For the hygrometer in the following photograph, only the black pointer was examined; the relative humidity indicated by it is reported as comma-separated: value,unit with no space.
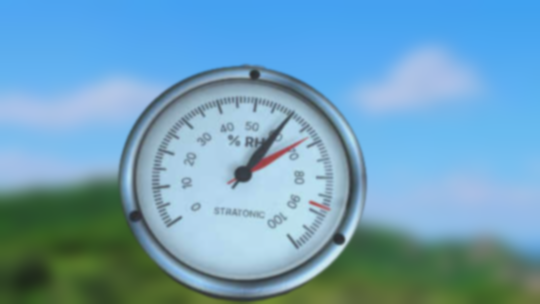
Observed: 60,%
